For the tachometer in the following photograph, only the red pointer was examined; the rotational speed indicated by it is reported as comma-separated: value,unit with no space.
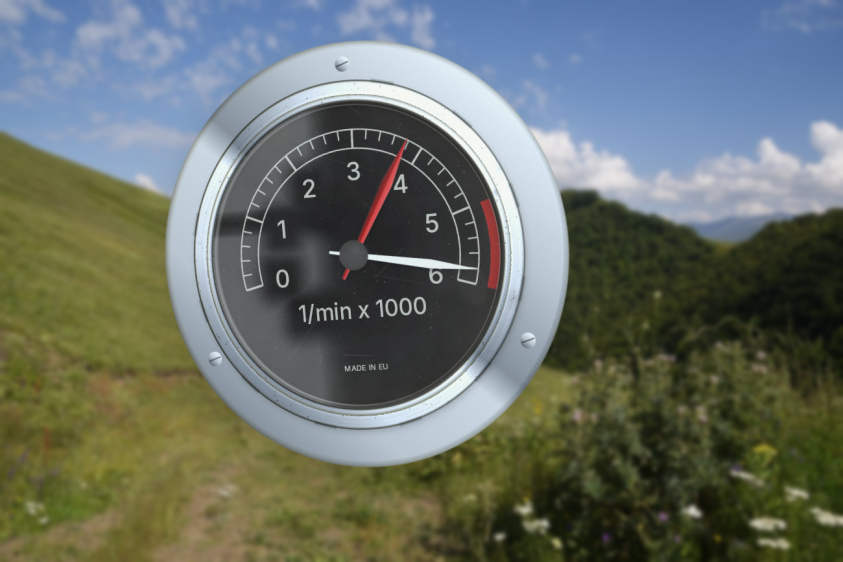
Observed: 3800,rpm
